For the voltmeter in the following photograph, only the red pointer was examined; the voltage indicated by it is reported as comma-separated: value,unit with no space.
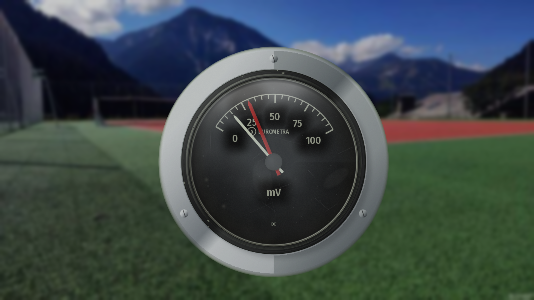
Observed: 30,mV
